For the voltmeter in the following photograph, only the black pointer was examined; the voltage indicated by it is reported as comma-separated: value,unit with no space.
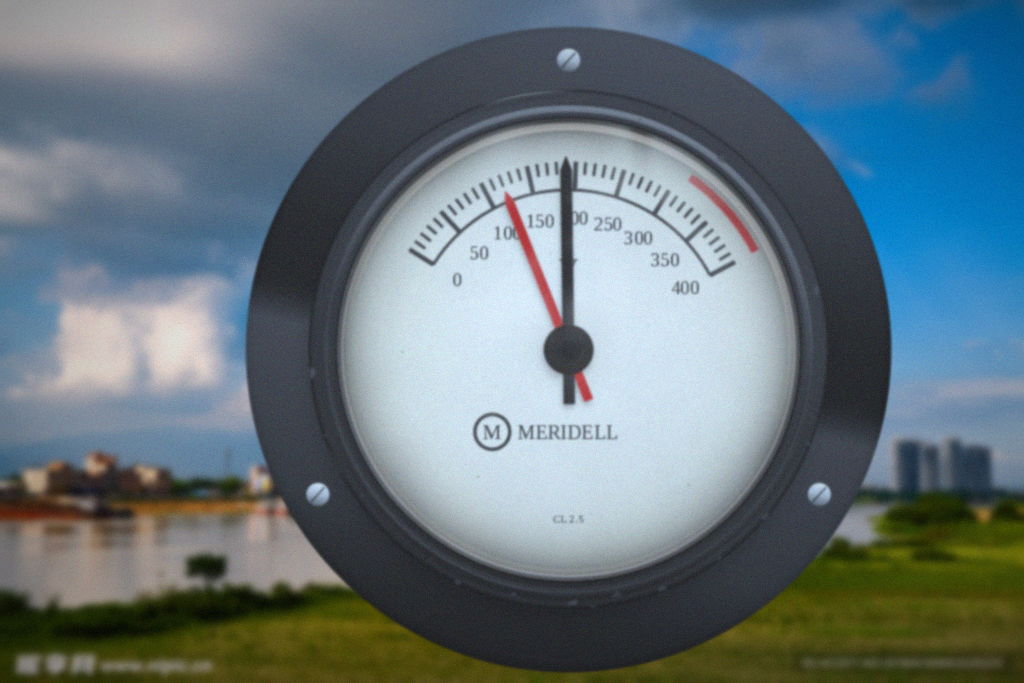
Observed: 190,V
